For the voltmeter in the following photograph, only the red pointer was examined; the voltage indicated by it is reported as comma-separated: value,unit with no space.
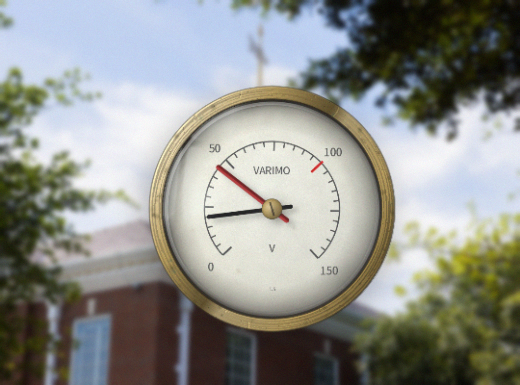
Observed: 45,V
